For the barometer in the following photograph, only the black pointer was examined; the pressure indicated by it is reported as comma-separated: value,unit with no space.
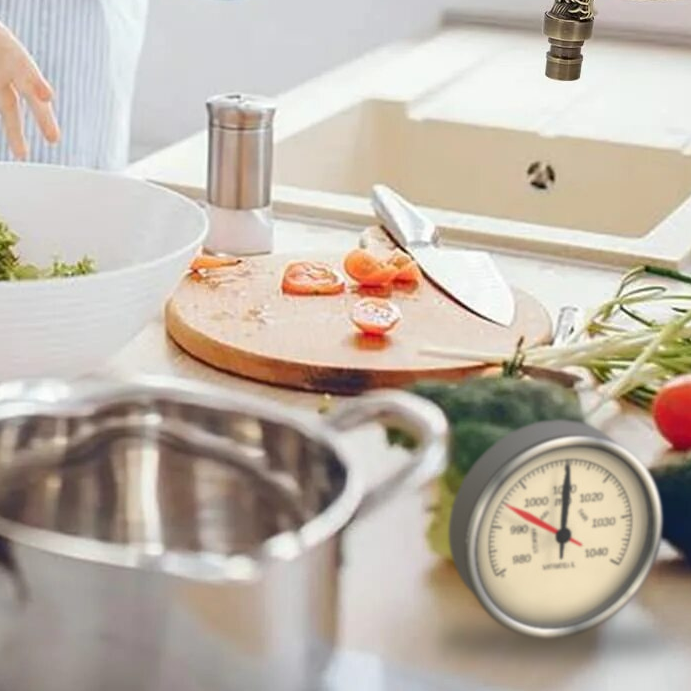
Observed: 1010,mbar
